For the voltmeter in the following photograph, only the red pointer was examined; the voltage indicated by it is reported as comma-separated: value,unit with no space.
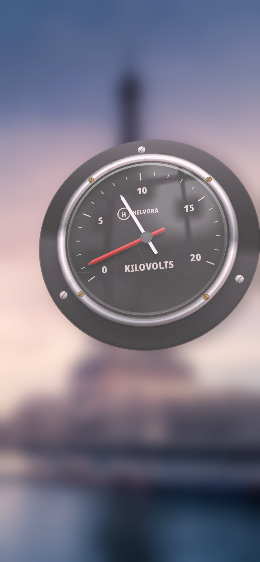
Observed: 1,kV
